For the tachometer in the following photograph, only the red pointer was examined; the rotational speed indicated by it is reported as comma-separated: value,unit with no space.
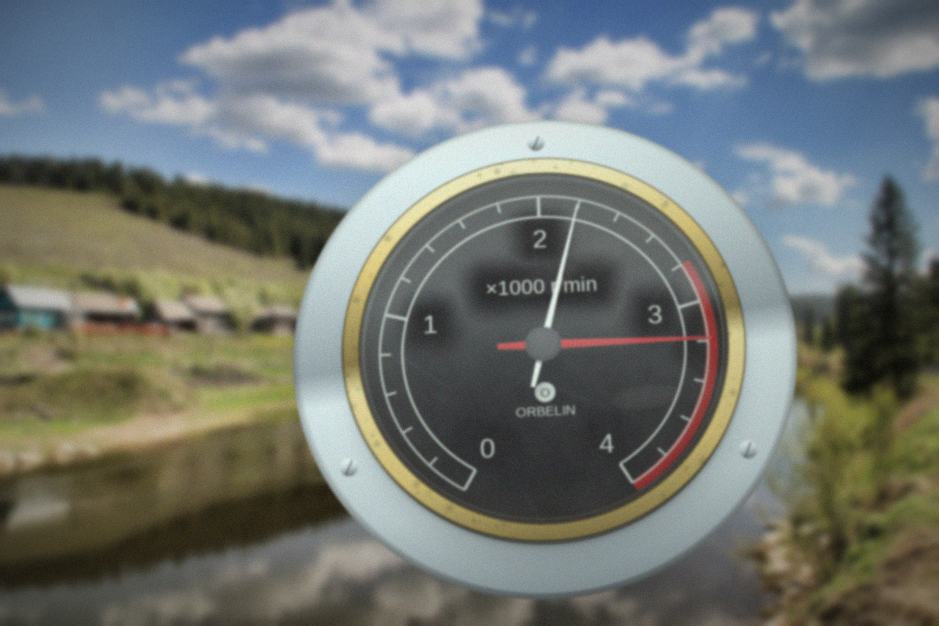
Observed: 3200,rpm
